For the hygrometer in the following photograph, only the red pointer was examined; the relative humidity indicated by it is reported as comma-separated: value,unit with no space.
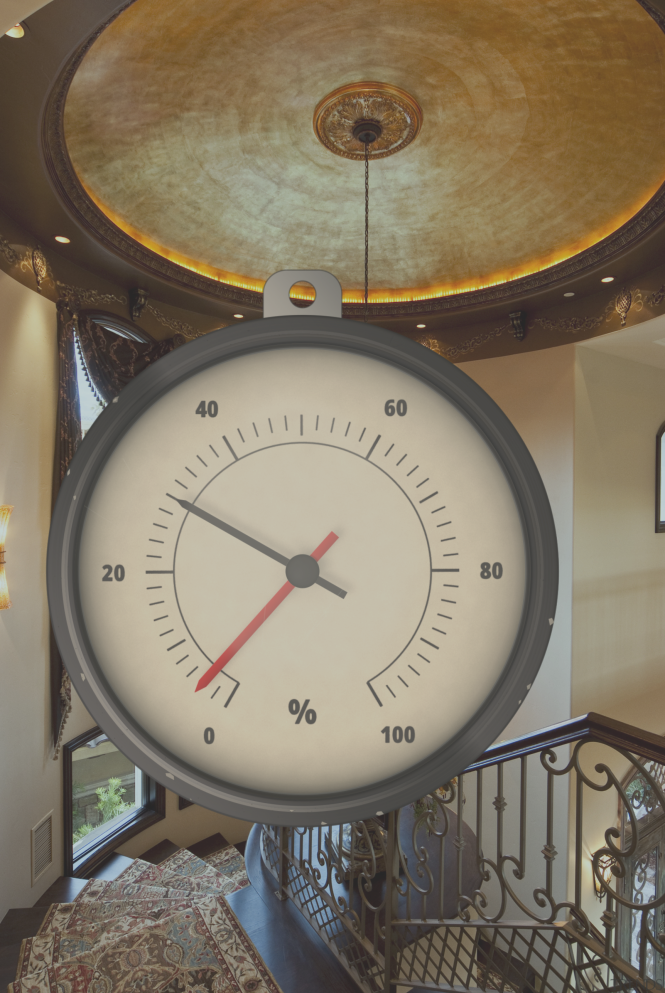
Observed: 4,%
